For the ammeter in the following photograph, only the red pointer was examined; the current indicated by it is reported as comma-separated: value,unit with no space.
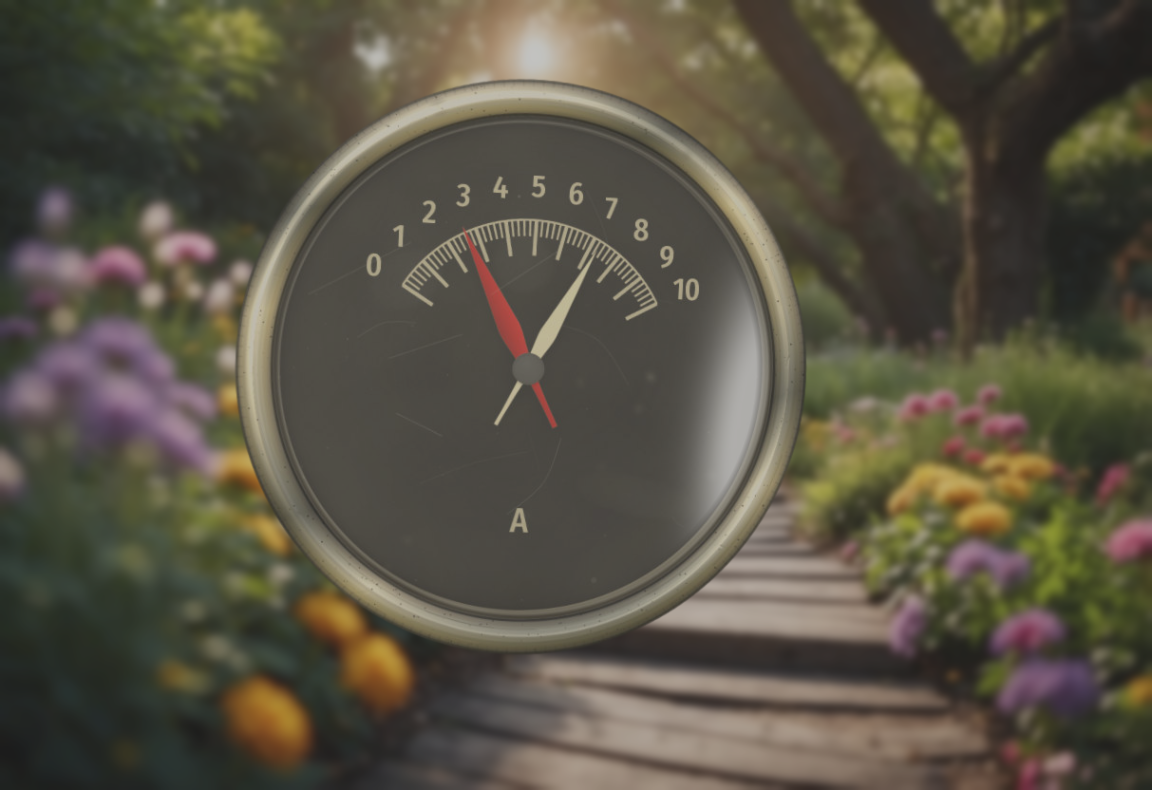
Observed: 2.6,A
